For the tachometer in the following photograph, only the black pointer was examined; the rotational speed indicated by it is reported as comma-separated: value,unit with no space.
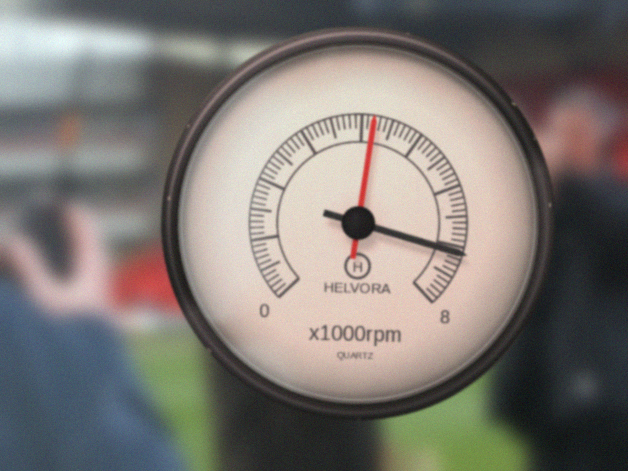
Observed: 7100,rpm
